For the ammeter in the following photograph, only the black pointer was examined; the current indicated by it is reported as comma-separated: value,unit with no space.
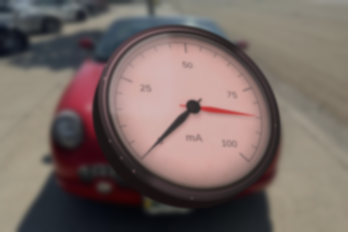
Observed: 0,mA
